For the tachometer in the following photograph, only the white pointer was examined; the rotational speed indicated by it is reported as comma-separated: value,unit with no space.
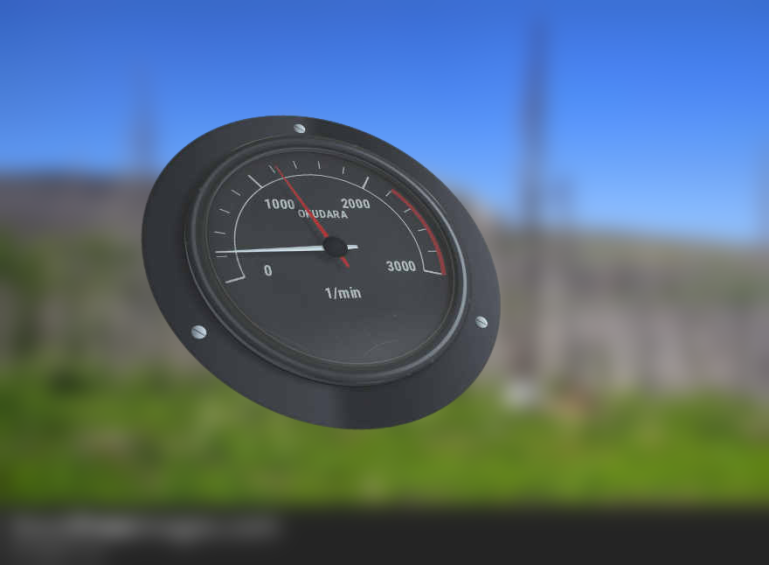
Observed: 200,rpm
